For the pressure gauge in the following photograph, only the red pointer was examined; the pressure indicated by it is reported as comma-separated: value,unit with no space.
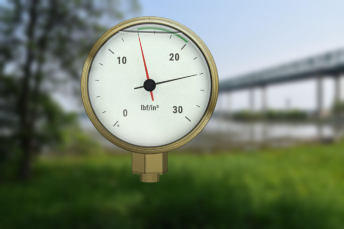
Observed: 14,psi
